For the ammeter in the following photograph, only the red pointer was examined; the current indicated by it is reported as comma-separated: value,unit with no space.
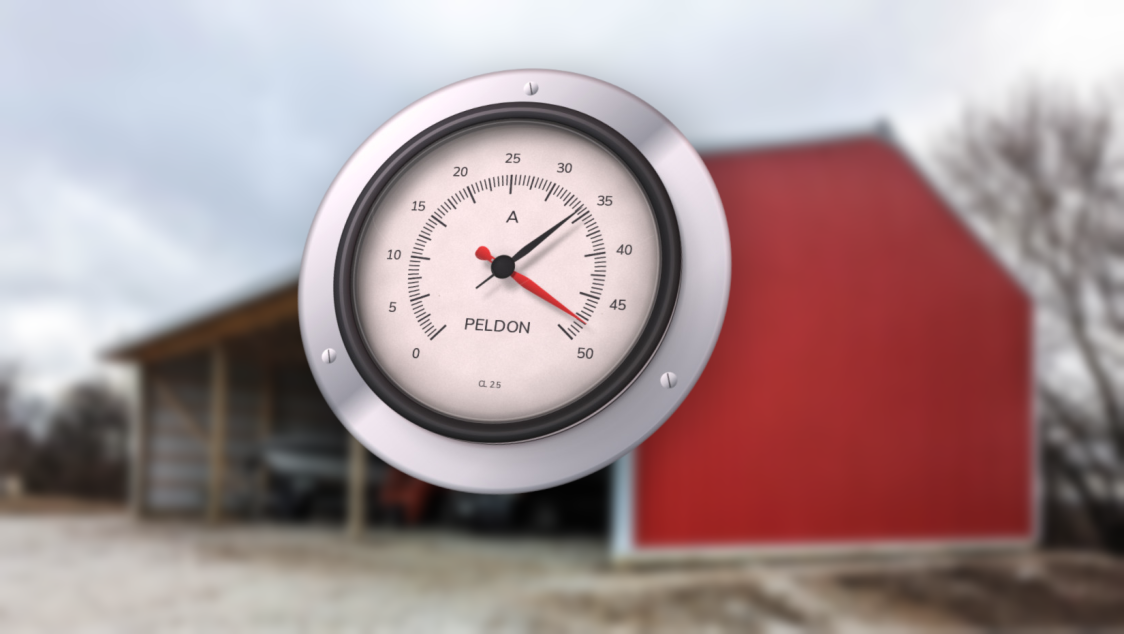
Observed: 48,A
